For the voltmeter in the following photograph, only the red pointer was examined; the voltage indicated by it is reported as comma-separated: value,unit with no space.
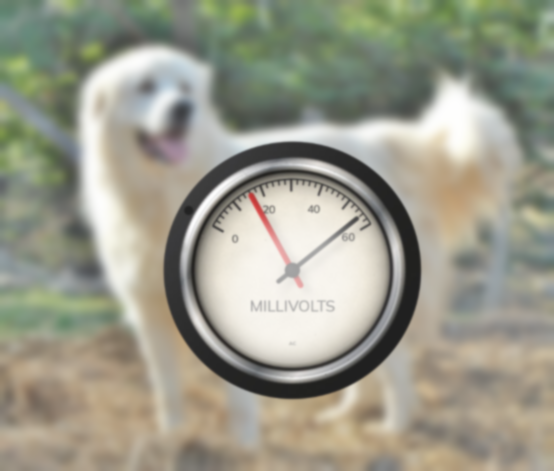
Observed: 16,mV
